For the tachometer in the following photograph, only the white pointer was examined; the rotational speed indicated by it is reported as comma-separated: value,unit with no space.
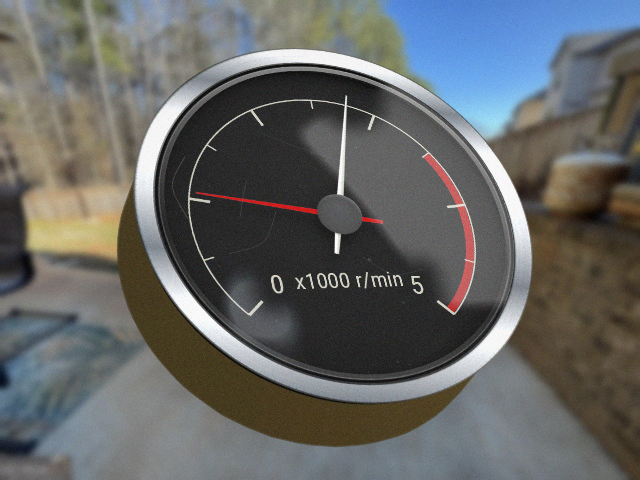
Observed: 2750,rpm
